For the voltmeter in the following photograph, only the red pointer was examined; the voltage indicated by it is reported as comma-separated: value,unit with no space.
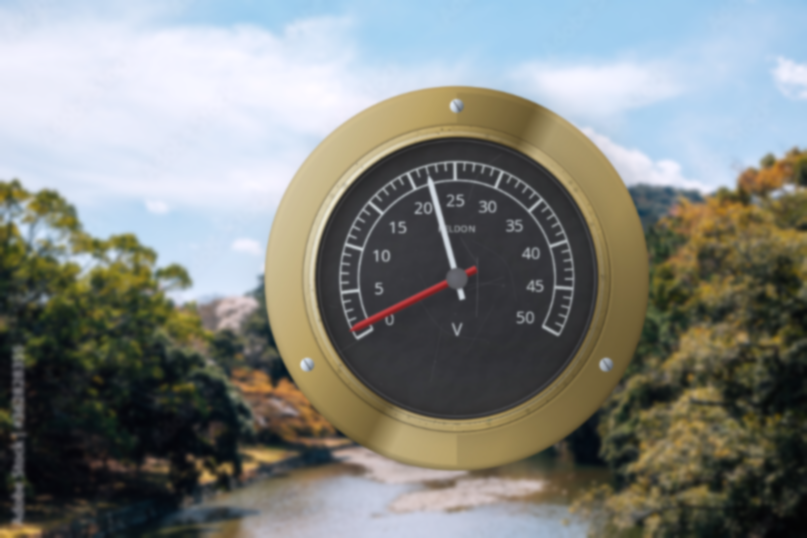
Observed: 1,V
